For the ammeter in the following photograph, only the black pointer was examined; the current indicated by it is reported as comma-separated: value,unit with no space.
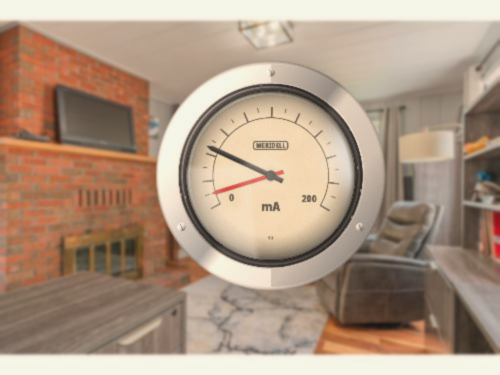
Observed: 45,mA
